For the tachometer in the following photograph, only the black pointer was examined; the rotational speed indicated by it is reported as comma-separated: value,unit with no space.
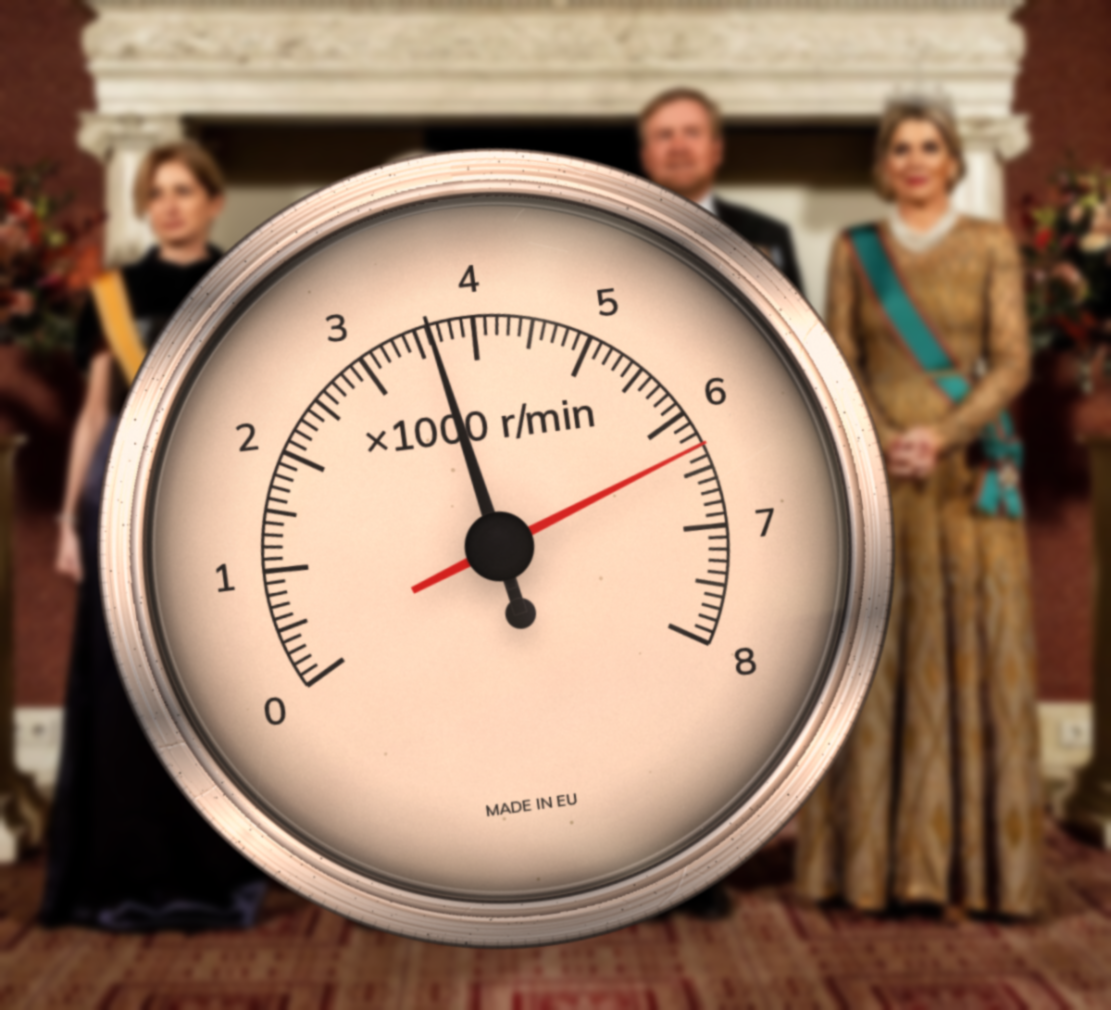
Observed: 3600,rpm
